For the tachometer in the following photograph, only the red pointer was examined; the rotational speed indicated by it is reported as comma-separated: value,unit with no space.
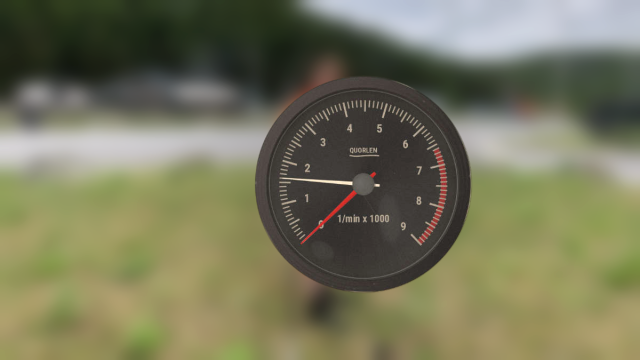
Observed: 0,rpm
